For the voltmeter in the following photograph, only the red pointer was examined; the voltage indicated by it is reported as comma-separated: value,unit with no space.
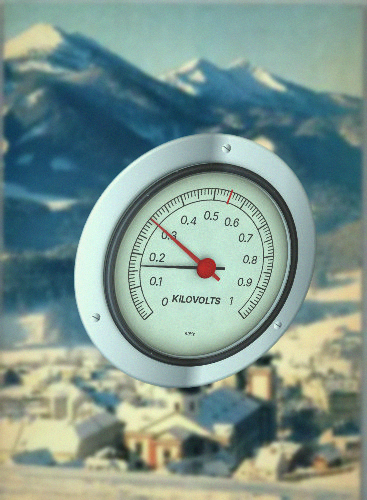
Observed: 0.3,kV
